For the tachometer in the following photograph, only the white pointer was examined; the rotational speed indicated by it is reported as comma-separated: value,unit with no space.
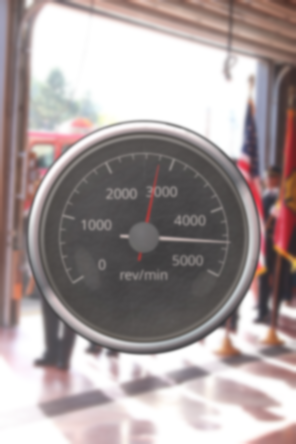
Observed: 4500,rpm
